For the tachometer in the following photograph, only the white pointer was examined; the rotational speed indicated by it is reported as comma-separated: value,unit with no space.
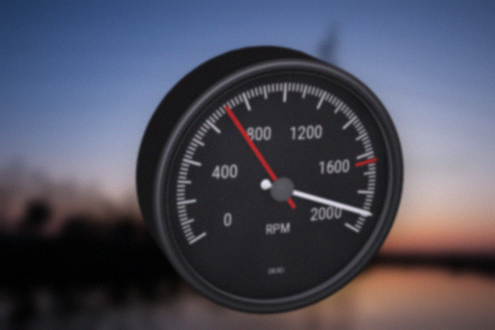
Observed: 1900,rpm
